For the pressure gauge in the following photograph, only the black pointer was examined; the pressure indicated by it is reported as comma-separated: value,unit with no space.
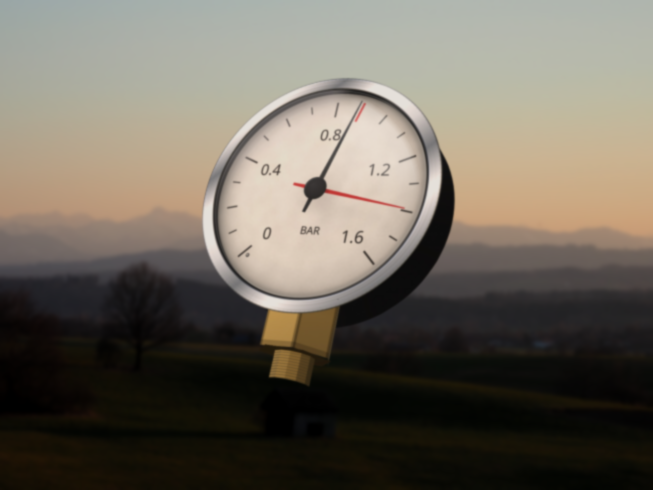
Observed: 0.9,bar
